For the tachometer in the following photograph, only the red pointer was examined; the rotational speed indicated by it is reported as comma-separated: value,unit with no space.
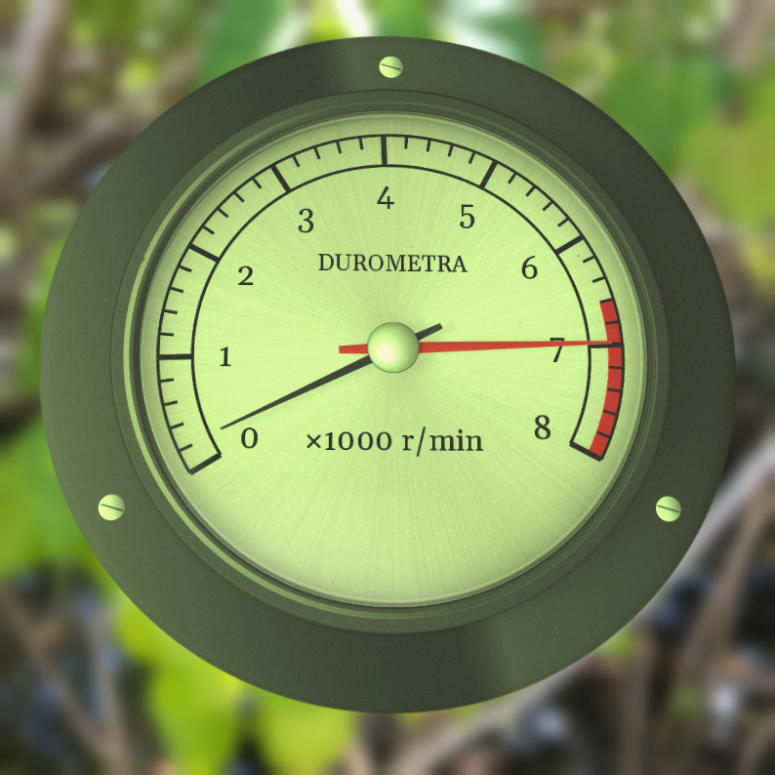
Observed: 7000,rpm
